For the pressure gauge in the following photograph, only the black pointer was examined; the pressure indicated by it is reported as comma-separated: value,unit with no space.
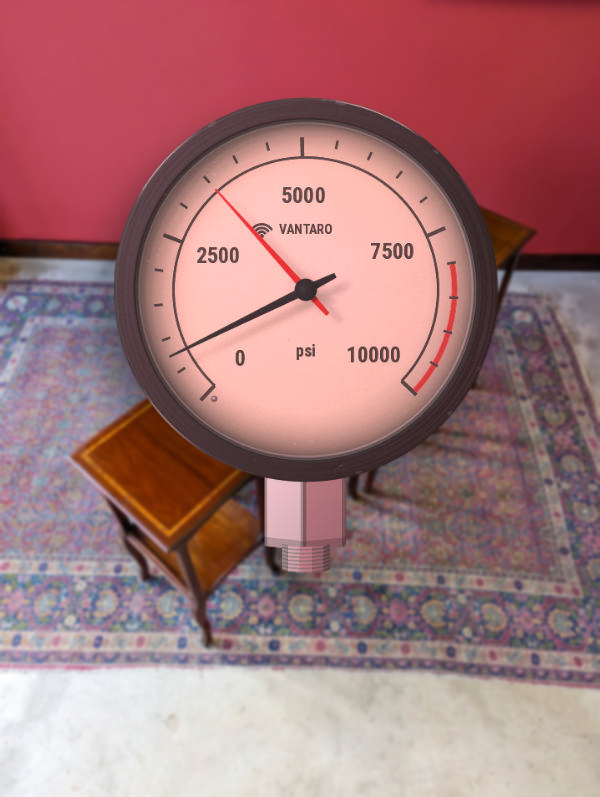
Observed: 750,psi
